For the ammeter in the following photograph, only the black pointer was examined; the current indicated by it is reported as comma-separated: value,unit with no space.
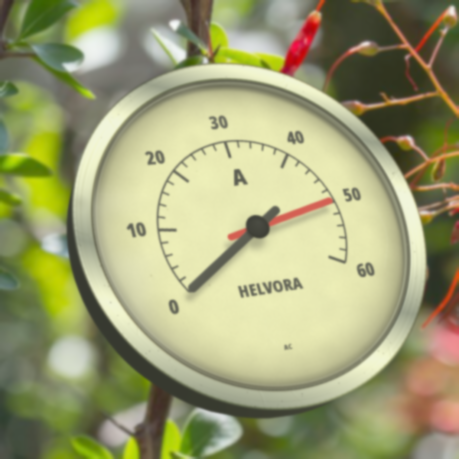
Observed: 0,A
